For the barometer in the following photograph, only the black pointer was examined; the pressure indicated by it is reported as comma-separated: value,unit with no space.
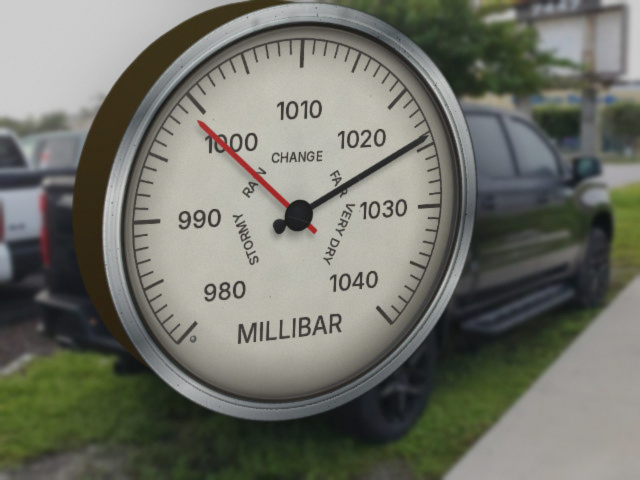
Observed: 1024,mbar
